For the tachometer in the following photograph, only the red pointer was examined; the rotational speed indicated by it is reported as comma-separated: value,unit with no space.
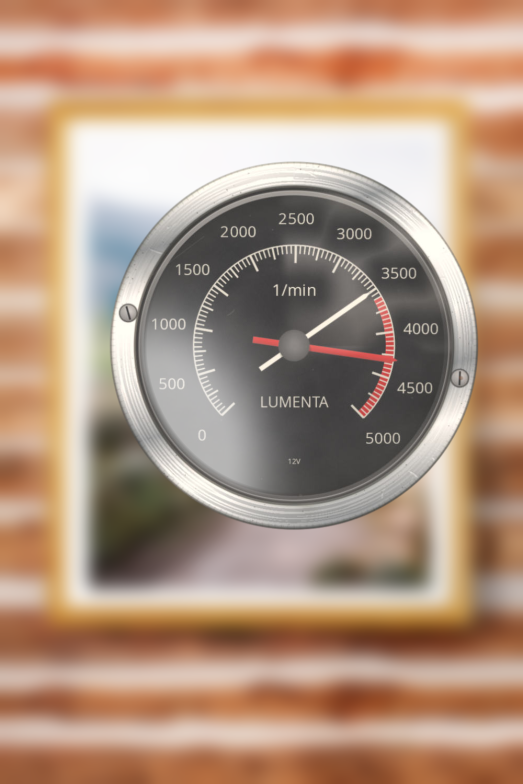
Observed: 4300,rpm
